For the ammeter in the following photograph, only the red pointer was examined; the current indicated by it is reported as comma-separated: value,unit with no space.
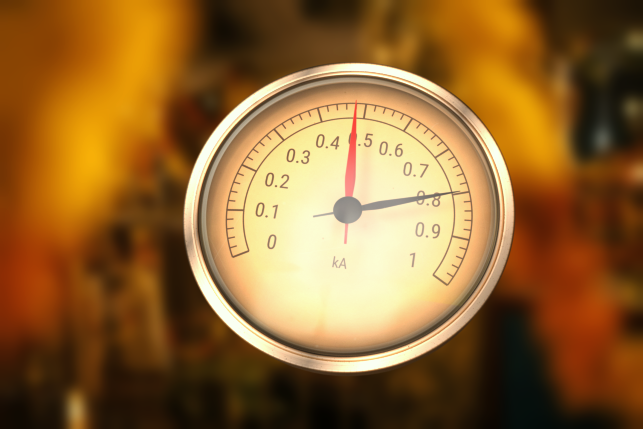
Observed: 0.48,kA
